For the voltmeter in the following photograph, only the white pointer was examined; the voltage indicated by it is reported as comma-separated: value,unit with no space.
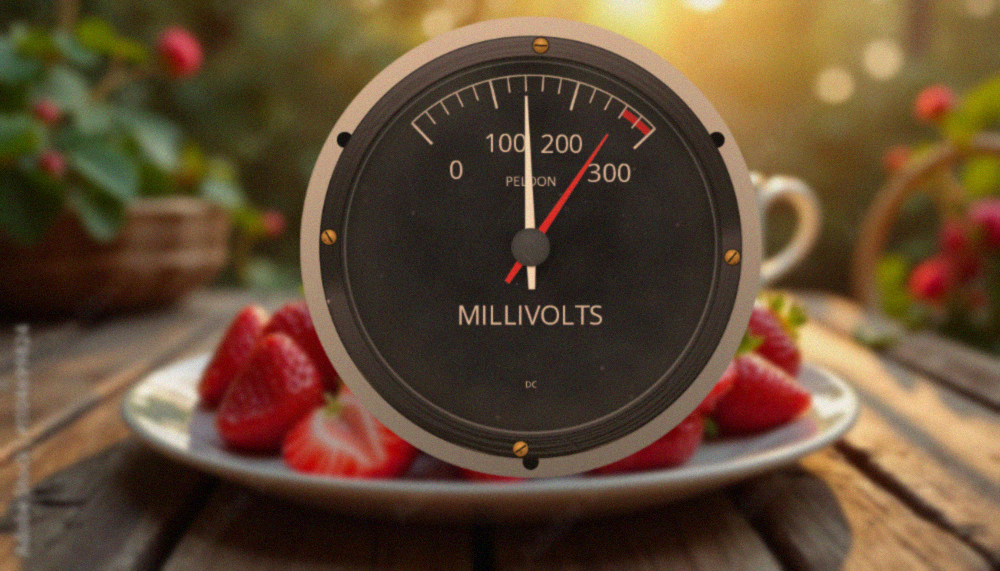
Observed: 140,mV
